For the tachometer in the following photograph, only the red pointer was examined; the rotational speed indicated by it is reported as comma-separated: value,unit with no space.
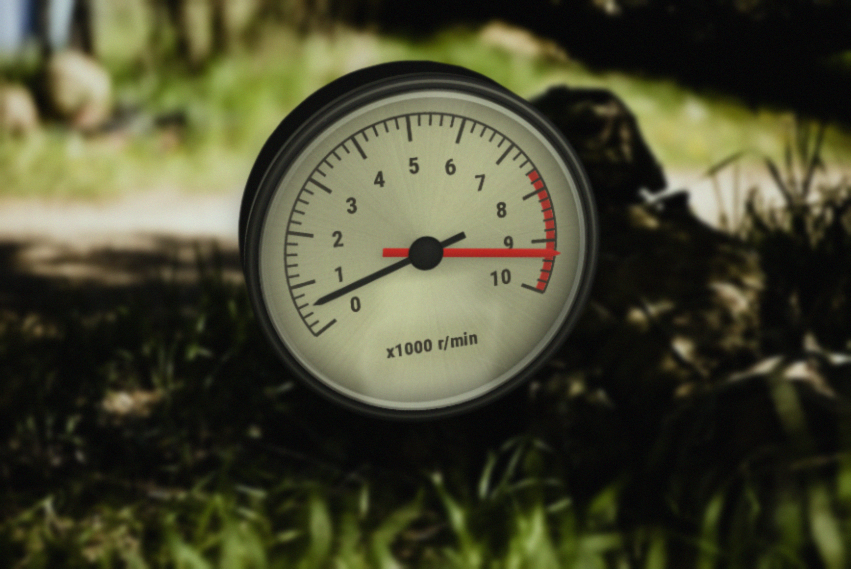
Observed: 9200,rpm
